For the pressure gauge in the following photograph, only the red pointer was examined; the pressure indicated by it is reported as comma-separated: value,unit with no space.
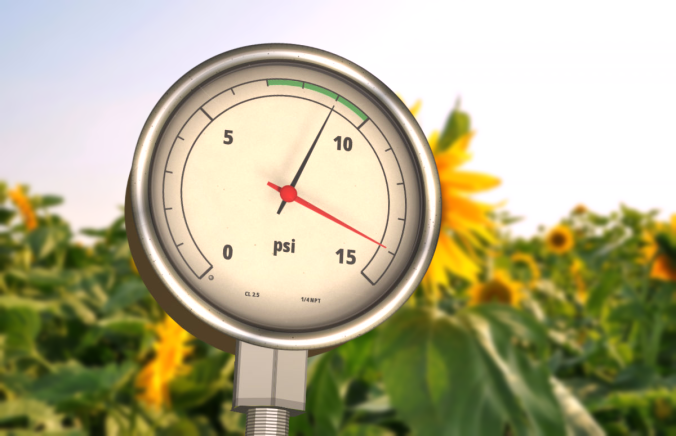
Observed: 14,psi
